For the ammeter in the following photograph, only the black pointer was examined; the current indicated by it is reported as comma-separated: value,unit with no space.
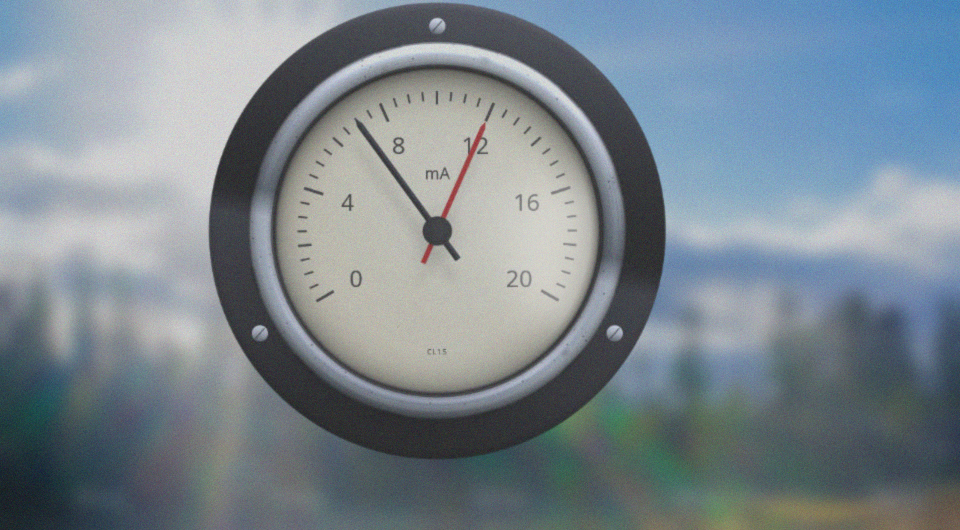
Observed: 7,mA
